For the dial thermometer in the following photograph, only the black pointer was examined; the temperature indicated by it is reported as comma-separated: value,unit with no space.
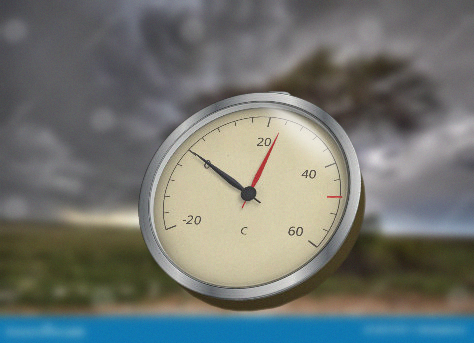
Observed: 0,°C
